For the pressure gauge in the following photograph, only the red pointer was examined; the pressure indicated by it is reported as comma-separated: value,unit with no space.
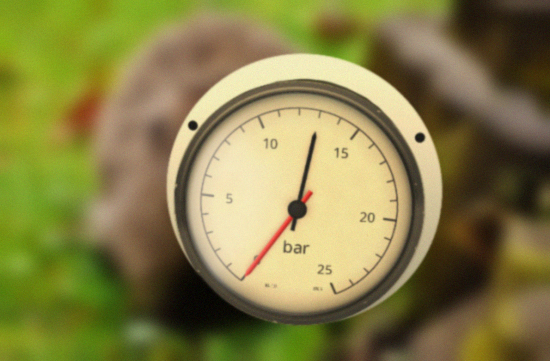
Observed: 0,bar
